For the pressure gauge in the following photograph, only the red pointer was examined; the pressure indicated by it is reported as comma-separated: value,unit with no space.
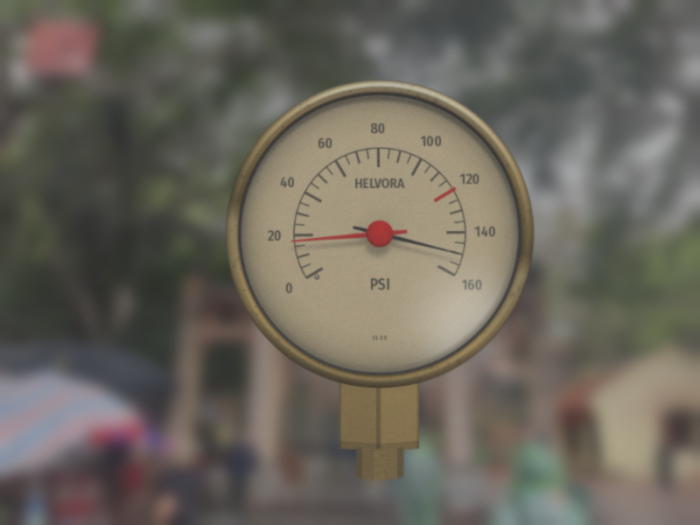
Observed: 17.5,psi
